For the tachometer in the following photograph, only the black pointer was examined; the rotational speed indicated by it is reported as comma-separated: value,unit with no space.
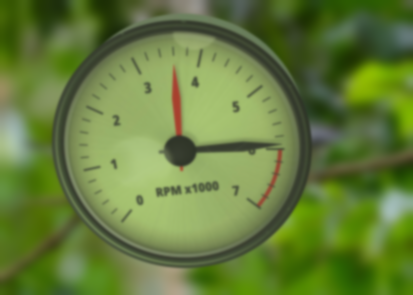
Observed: 5900,rpm
